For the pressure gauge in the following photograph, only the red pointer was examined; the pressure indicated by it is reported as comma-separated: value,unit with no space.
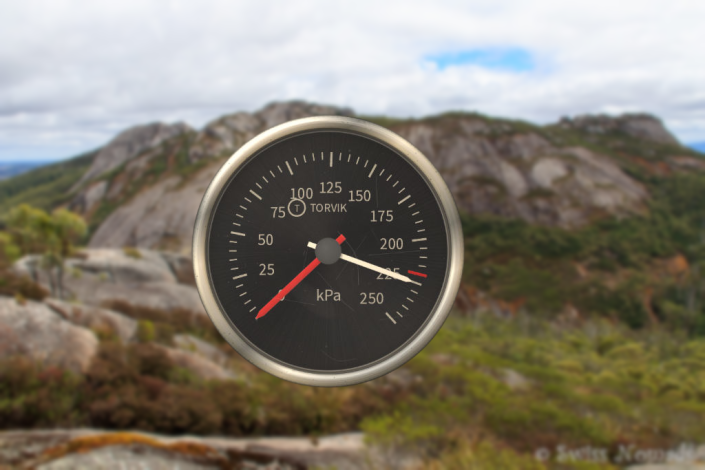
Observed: 0,kPa
